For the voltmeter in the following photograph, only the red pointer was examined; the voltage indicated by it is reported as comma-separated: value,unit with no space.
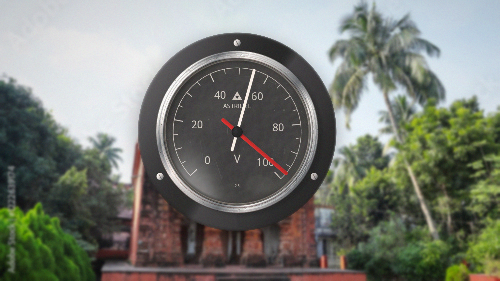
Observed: 97.5,V
